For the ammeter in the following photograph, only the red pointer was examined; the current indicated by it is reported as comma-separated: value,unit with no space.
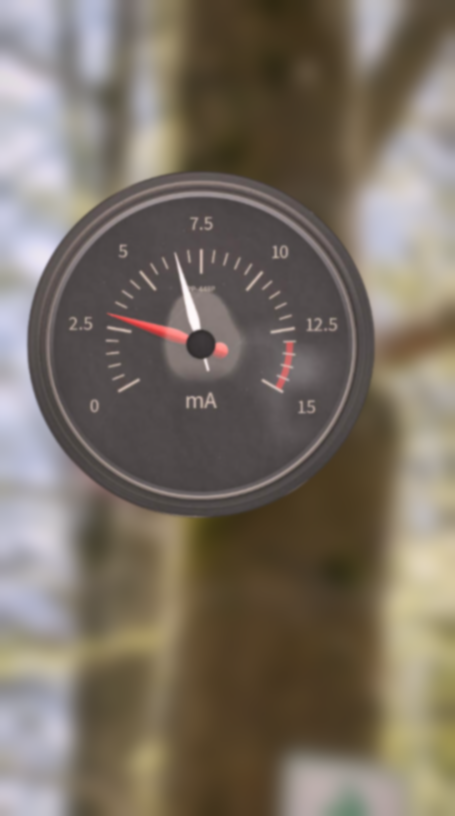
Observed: 3,mA
